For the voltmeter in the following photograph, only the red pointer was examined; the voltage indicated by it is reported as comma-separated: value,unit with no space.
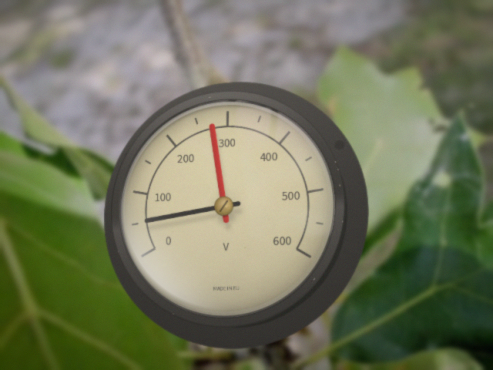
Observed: 275,V
